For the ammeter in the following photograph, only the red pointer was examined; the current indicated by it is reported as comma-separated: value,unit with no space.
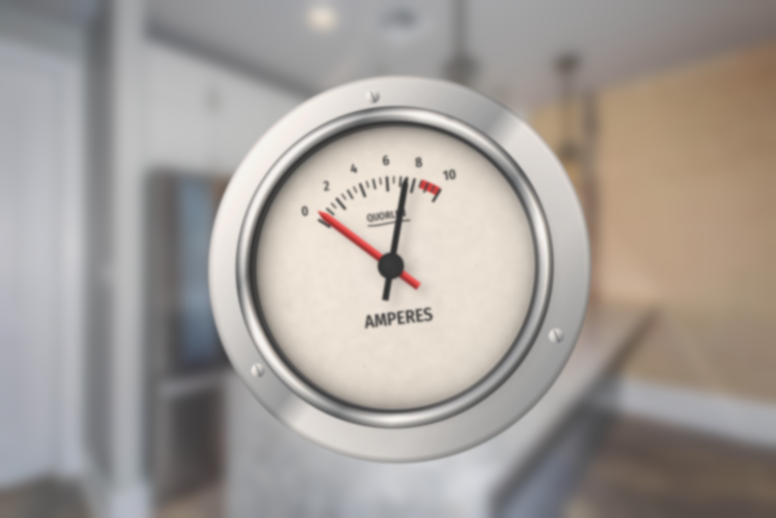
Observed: 0.5,A
